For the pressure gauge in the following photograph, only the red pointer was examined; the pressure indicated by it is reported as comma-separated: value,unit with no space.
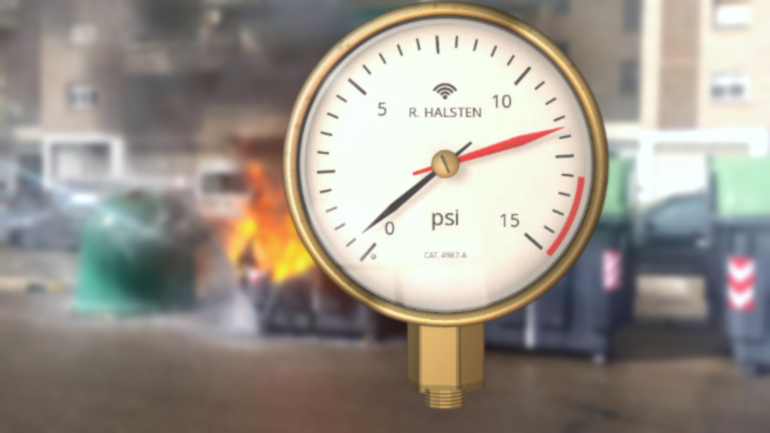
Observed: 11.75,psi
